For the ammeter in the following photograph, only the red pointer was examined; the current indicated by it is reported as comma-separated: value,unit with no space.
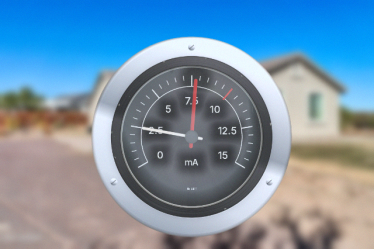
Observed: 7.75,mA
